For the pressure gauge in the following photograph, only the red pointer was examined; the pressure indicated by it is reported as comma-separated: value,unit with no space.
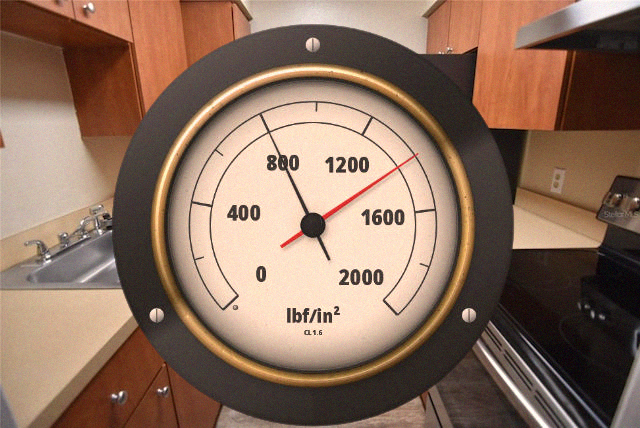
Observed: 1400,psi
